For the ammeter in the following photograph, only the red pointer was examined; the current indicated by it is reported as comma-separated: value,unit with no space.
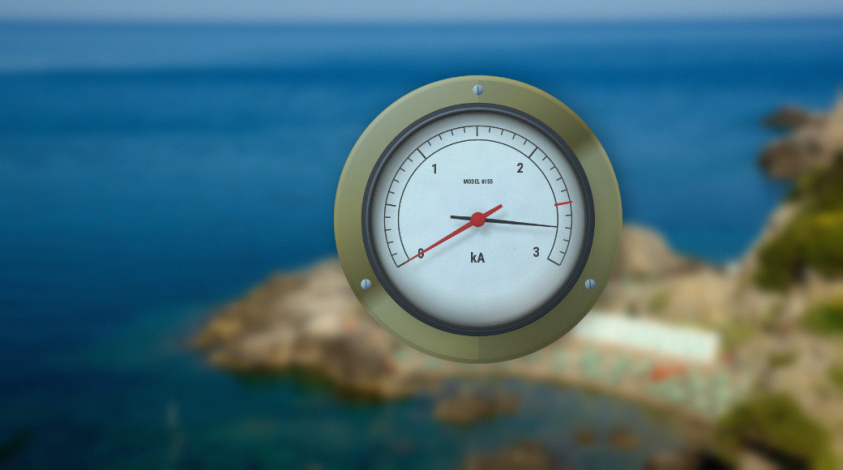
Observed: 0,kA
